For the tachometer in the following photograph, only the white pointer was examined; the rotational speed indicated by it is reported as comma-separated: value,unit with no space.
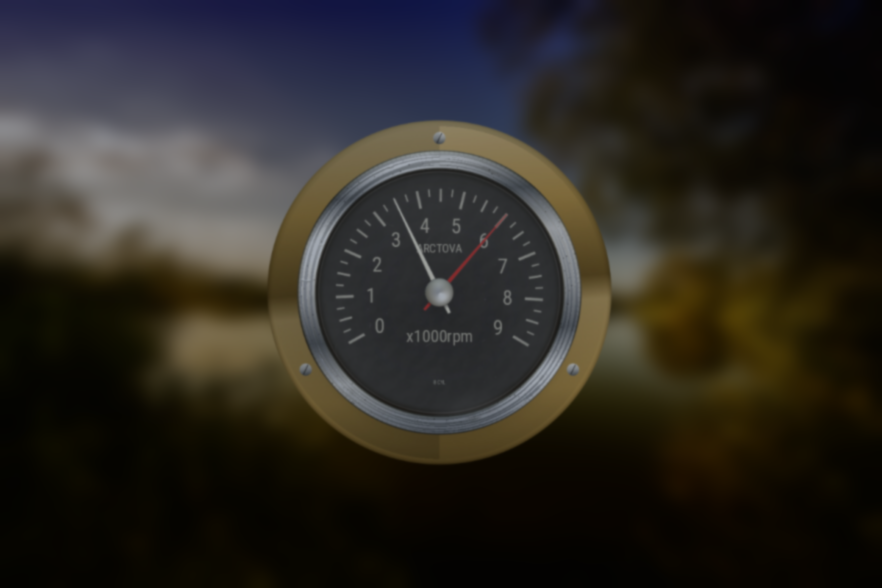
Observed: 3500,rpm
